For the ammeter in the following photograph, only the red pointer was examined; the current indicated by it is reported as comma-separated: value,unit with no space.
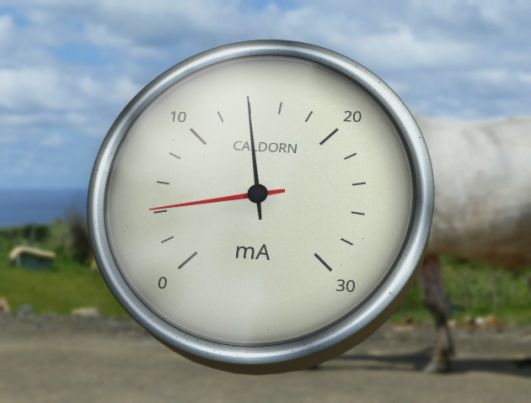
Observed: 4,mA
